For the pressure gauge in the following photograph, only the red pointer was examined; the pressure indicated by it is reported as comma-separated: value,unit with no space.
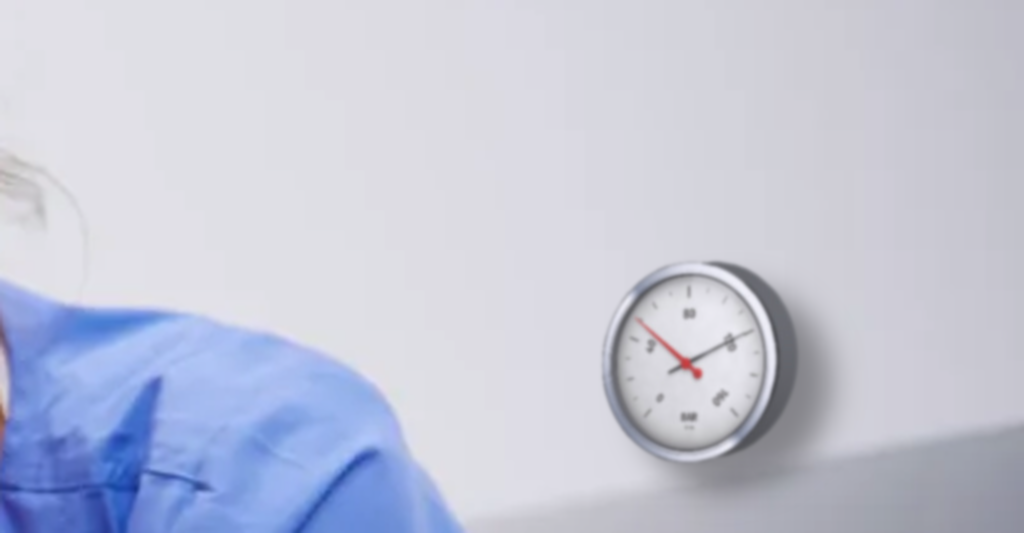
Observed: 50,bar
